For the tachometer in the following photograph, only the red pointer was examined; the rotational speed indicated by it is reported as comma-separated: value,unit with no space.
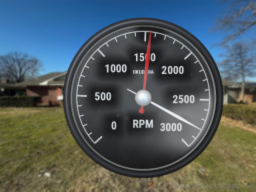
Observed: 1550,rpm
